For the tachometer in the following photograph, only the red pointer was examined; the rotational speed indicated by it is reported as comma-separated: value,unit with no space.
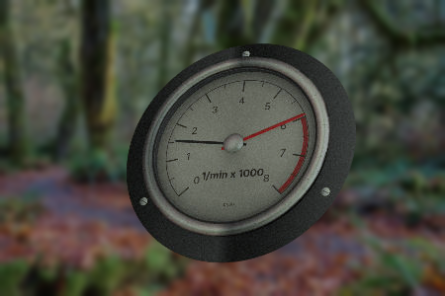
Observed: 6000,rpm
